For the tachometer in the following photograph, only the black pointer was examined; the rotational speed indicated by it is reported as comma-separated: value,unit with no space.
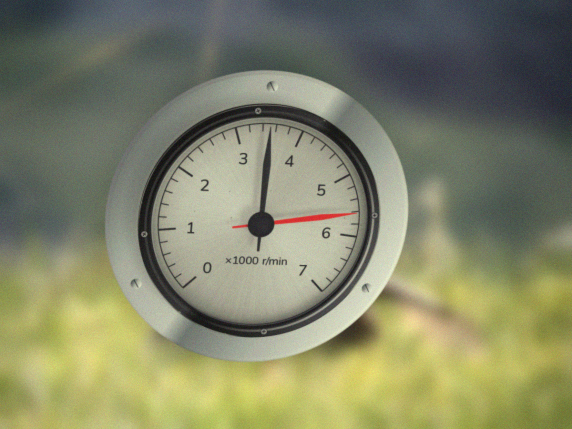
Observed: 3500,rpm
